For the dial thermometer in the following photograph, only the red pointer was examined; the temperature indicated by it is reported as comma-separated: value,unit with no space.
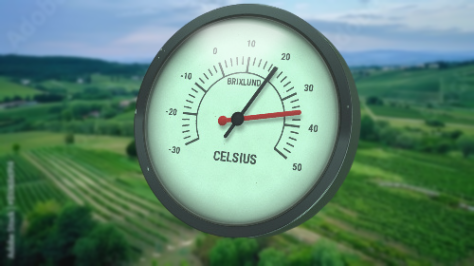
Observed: 36,°C
